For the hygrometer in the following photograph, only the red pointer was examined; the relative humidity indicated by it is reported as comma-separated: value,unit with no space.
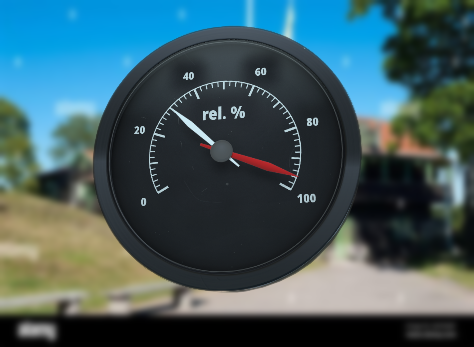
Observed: 96,%
